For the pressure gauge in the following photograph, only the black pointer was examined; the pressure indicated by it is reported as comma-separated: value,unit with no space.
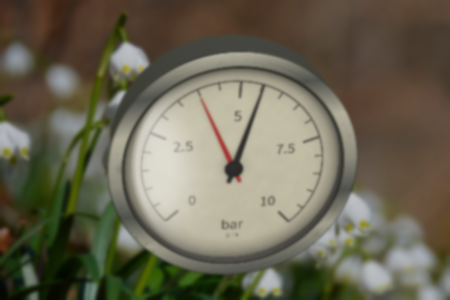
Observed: 5.5,bar
